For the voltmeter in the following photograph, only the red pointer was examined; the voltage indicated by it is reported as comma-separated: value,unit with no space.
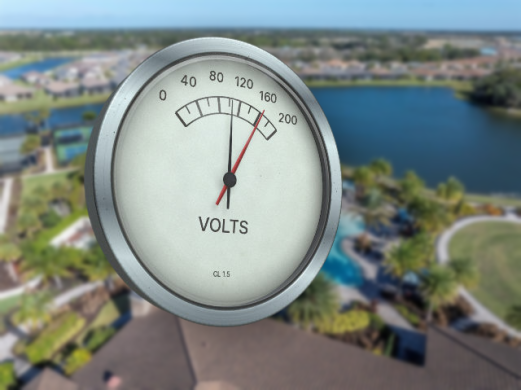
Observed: 160,V
